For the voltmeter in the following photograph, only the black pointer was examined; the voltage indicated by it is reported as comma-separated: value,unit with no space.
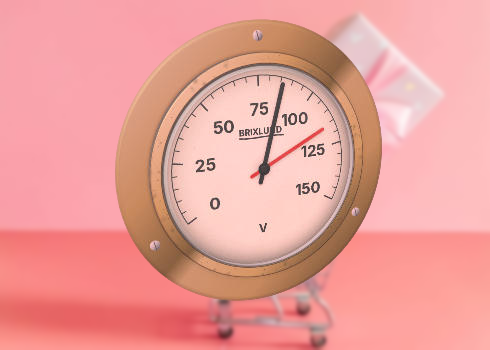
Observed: 85,V
